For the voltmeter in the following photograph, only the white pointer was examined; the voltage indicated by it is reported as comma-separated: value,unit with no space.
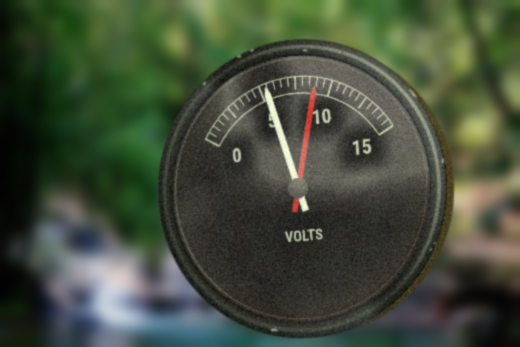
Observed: 5.5,V
